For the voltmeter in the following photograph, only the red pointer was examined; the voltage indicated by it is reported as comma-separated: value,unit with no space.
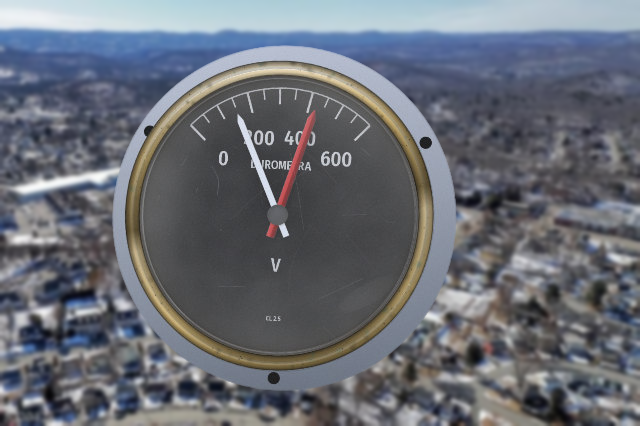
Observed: 425,V
